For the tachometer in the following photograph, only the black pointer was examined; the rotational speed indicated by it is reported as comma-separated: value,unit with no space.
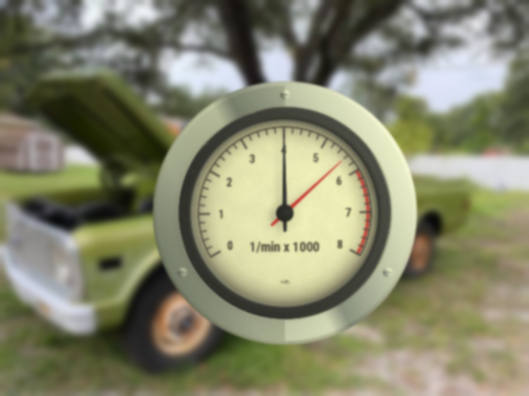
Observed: 4000,rpm
